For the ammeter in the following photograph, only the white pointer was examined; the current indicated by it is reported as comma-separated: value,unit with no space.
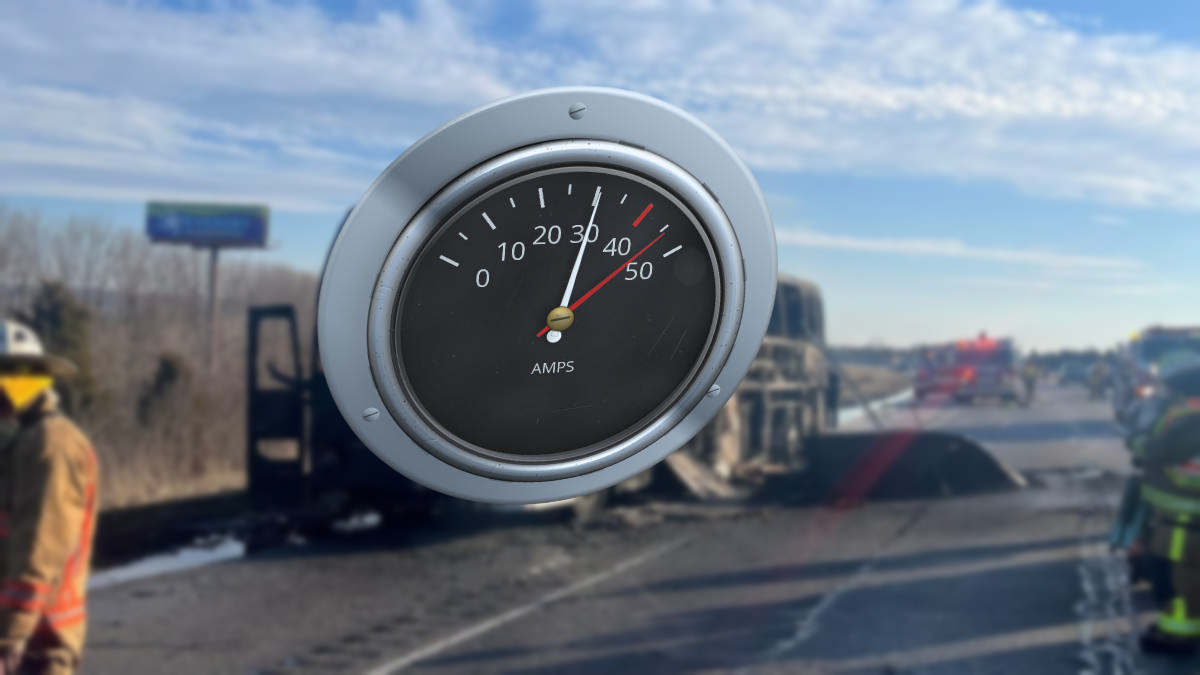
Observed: 30,A
